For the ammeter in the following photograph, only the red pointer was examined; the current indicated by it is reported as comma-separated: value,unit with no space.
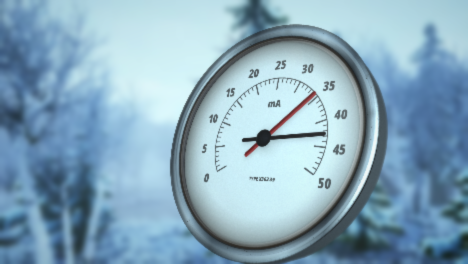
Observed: 35,mA
